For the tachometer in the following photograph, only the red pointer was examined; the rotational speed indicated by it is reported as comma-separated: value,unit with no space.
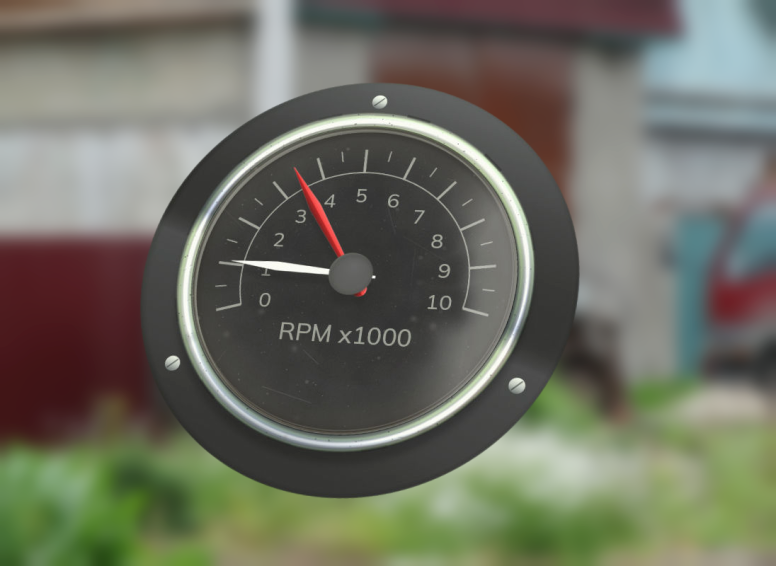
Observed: 3500,rpm
